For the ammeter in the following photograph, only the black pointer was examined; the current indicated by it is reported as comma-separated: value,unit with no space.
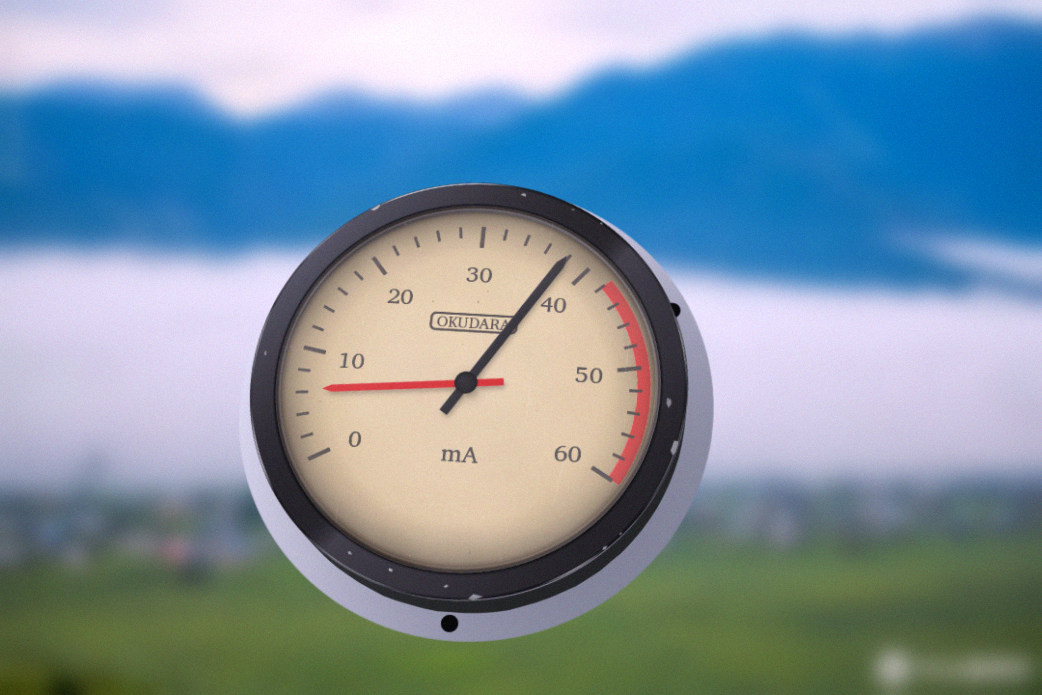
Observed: 38,mA
